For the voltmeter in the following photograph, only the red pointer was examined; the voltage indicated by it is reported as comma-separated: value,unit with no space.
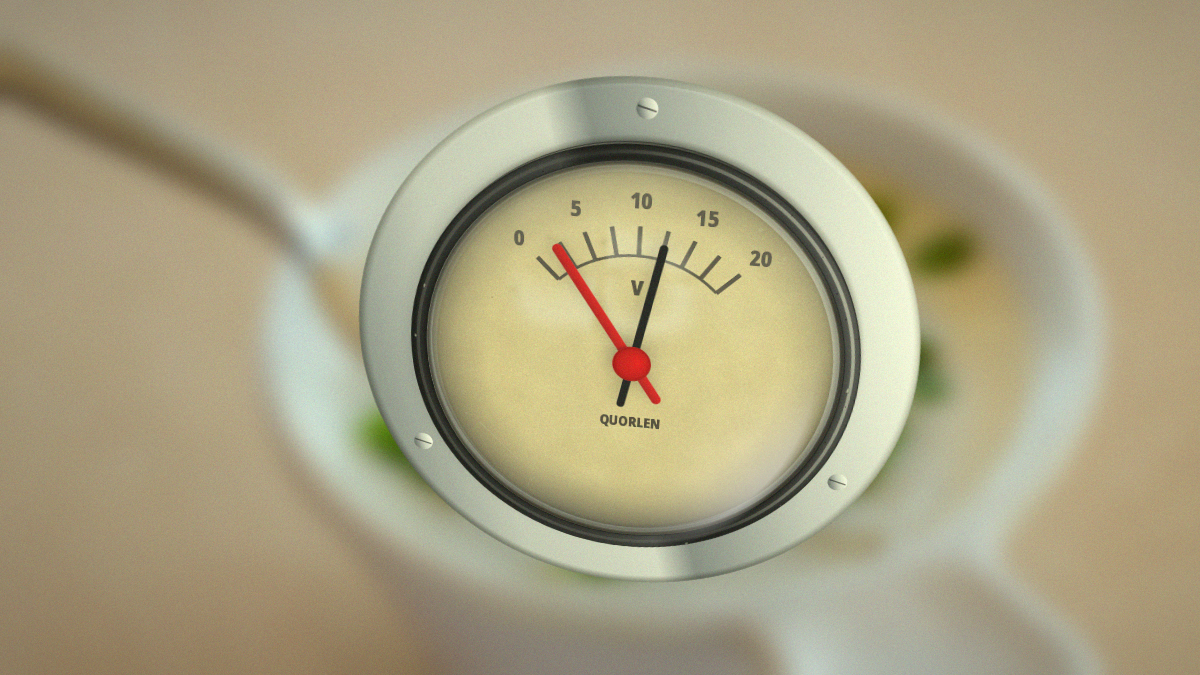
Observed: 2.5,V
